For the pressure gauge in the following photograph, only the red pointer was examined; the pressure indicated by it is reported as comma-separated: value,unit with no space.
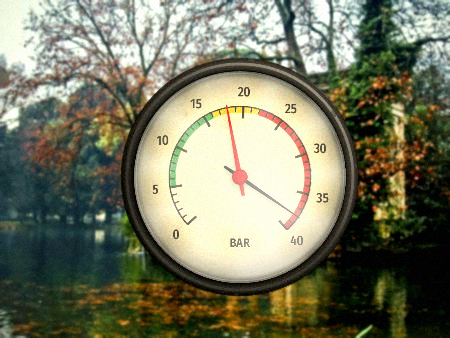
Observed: 18,bar
